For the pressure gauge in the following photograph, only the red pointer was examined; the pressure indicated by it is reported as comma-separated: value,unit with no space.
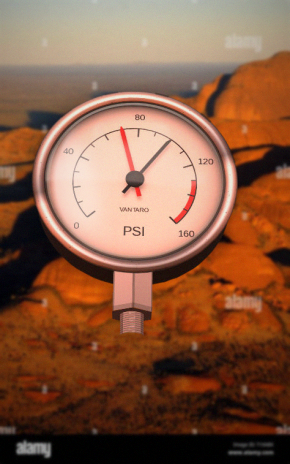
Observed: 70,psi
